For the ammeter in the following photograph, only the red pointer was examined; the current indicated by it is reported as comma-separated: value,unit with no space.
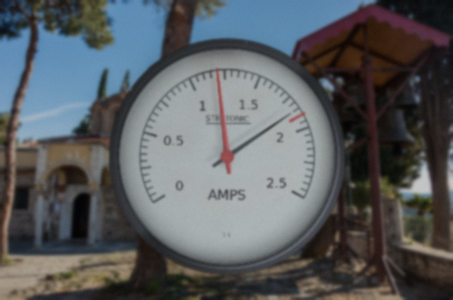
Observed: 1.2,A
